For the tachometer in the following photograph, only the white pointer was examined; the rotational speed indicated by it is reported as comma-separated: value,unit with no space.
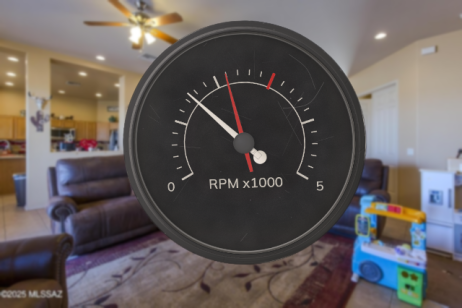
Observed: 1500,rpm
